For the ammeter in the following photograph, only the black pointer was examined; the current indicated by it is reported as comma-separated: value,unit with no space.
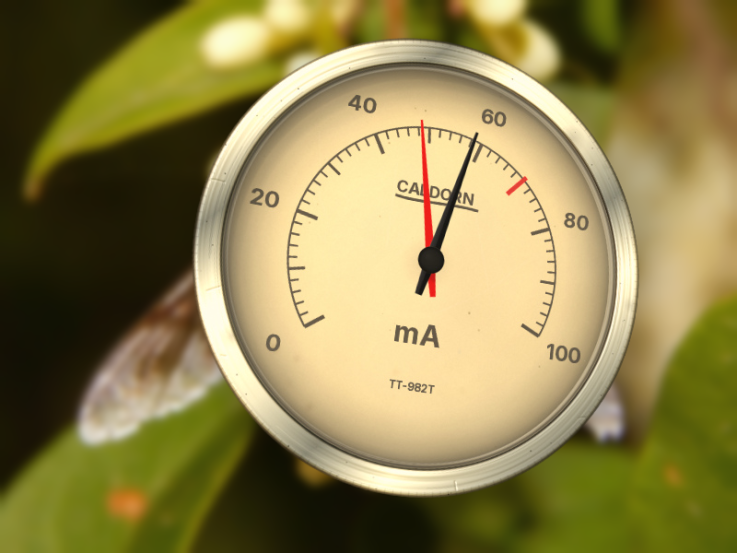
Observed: 58,mA
